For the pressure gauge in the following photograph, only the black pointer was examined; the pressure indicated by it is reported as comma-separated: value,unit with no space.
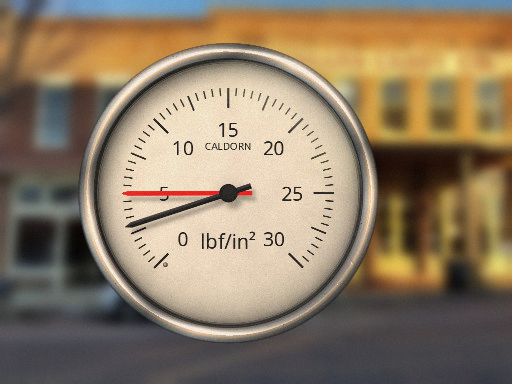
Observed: 3,psi
